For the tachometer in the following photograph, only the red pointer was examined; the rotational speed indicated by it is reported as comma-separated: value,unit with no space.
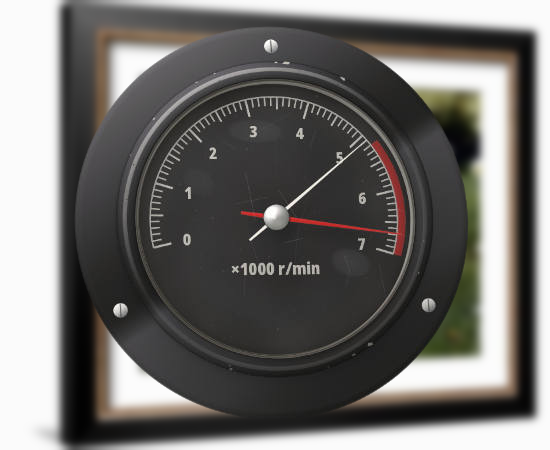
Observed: 6700,rpm
